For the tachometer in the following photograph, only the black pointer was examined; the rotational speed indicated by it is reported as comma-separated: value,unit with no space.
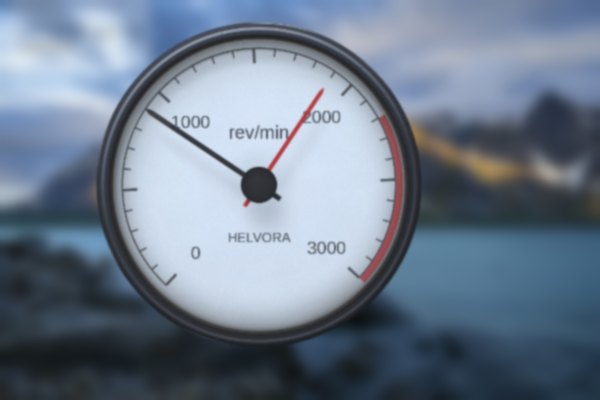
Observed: 900,rpm
